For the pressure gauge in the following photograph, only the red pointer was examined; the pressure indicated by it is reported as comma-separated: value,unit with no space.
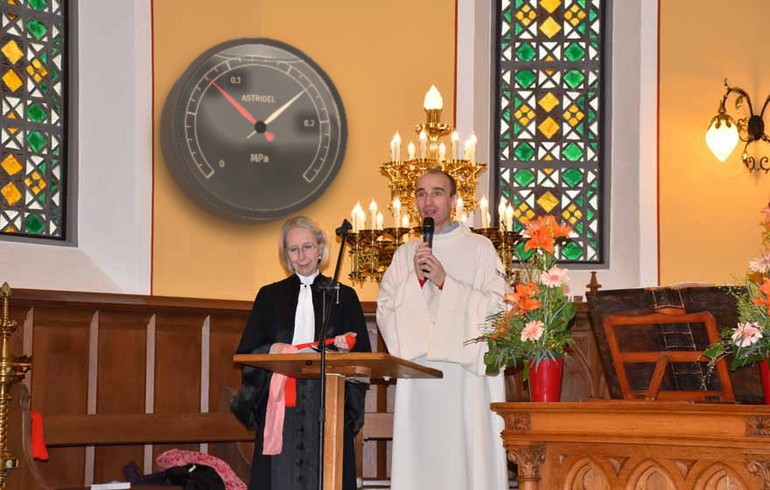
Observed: 0.08,MPa
